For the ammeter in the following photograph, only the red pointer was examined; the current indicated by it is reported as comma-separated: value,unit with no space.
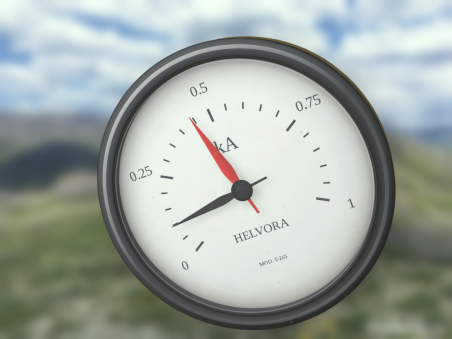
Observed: 0.45,kA
